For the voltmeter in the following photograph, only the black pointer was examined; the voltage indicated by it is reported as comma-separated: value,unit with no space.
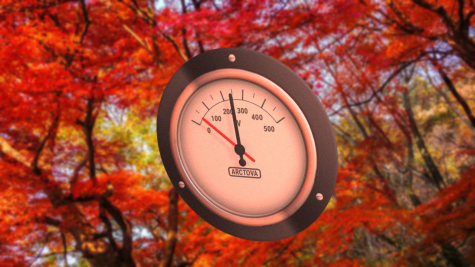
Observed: 250,V
